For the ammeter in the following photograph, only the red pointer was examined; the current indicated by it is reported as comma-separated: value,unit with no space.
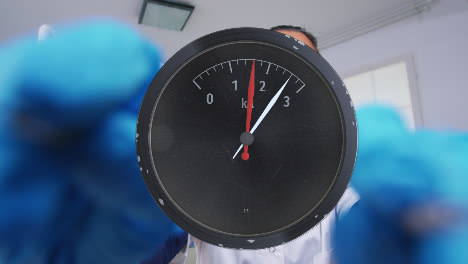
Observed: 1.6,kA
